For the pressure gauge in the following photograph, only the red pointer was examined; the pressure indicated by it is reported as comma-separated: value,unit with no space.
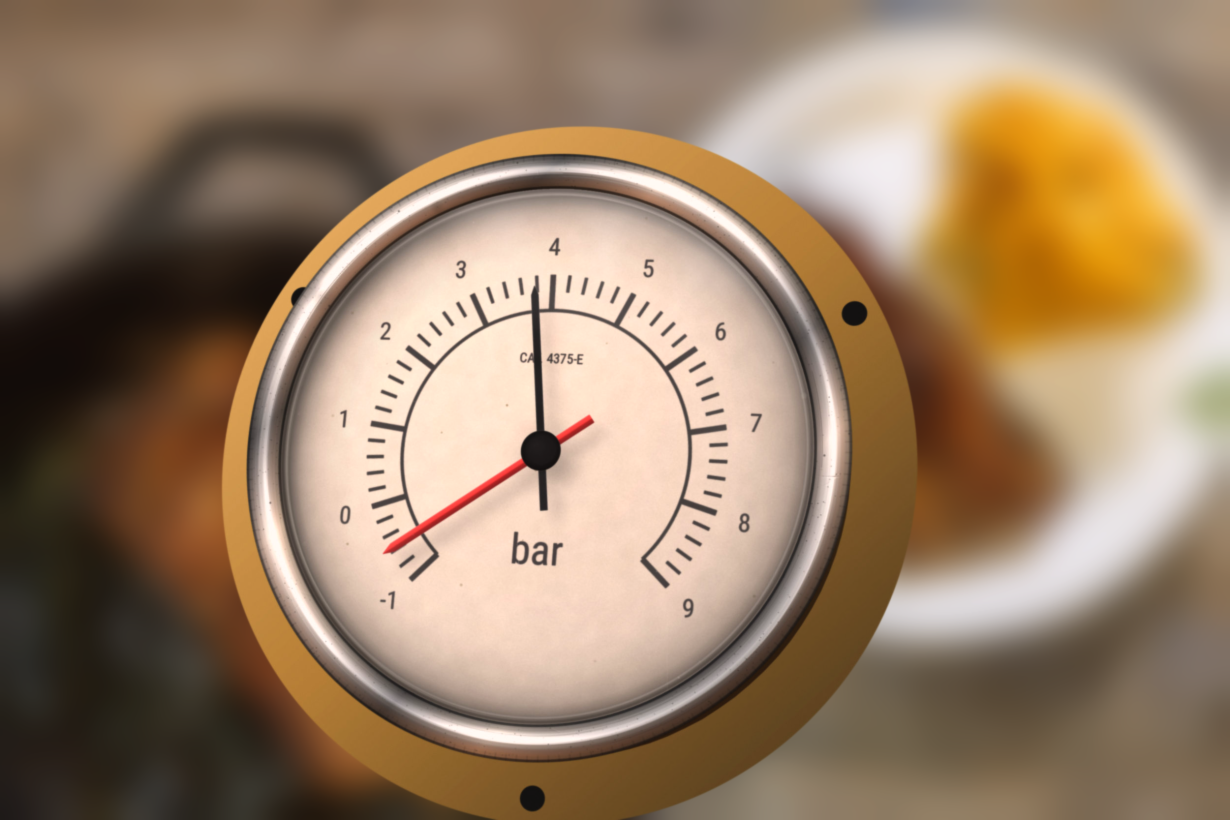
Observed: -0.6,bar
